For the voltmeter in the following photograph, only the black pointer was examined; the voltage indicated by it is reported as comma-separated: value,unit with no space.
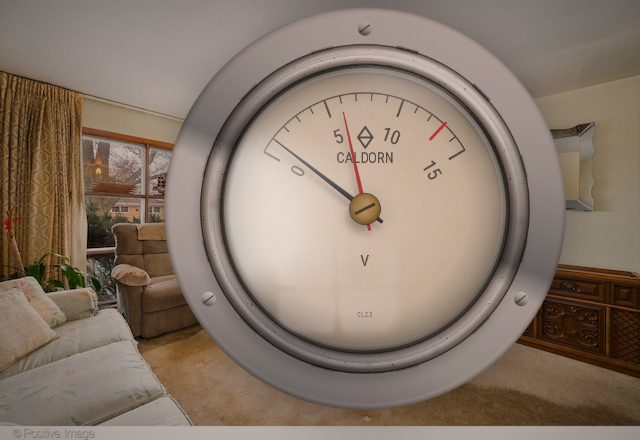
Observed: 1,V
